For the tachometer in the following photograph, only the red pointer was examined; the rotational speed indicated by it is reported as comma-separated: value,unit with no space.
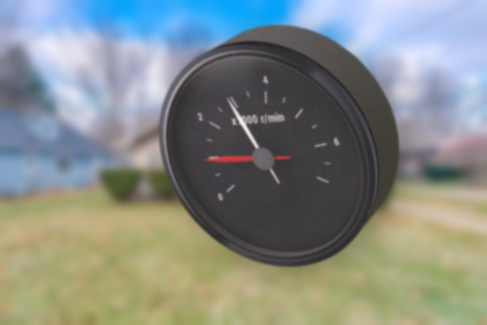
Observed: 1000,rpm
